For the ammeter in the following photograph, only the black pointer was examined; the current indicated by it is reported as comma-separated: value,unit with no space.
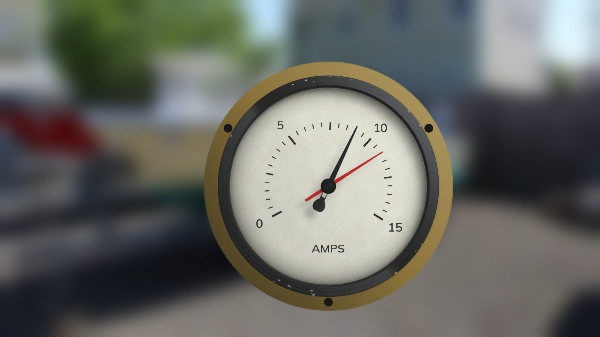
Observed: 9,A
